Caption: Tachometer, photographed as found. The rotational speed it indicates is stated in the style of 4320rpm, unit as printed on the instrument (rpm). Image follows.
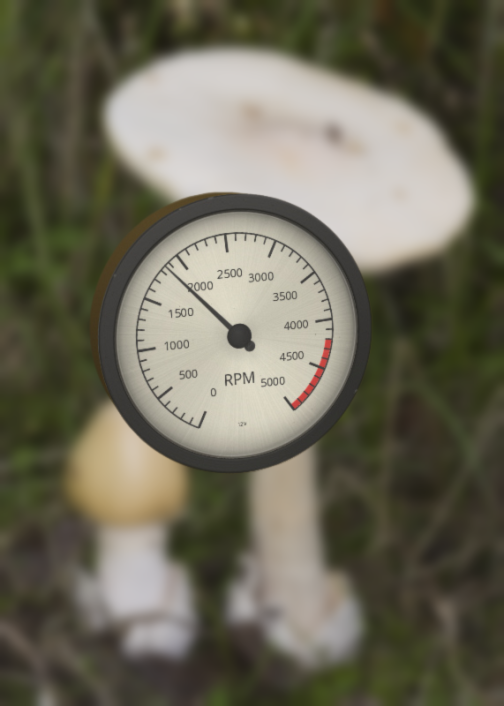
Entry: 1850rpm
